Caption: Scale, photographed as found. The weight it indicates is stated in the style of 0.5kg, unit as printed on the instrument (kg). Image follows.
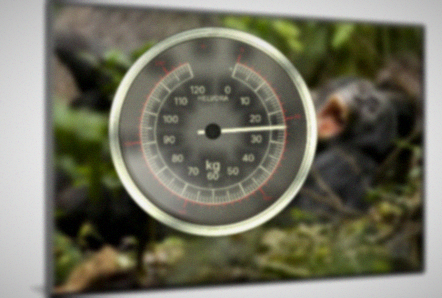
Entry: 25kg
